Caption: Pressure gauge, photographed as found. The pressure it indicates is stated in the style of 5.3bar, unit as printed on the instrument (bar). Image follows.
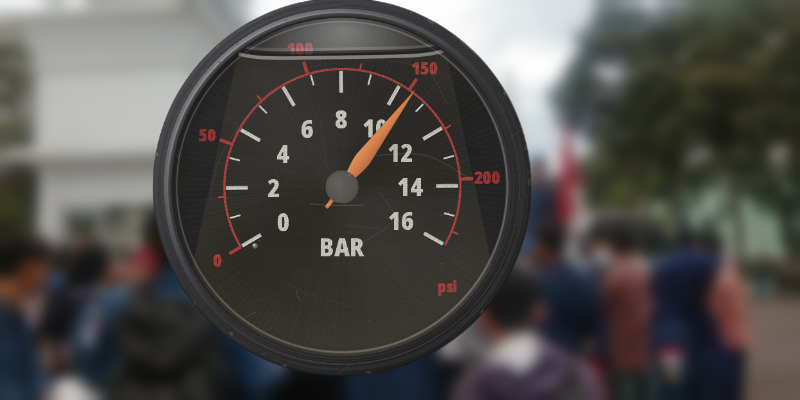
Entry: 10.5bar
